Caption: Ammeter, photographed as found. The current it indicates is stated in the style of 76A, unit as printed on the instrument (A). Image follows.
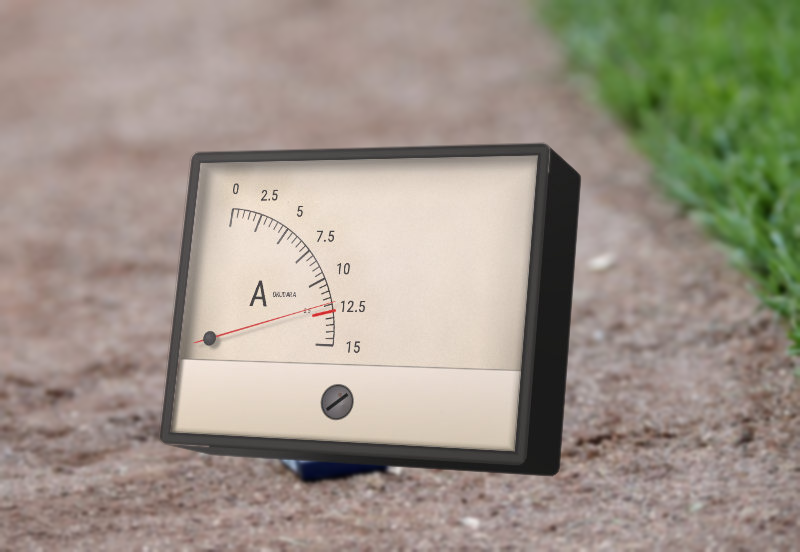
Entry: 12A
